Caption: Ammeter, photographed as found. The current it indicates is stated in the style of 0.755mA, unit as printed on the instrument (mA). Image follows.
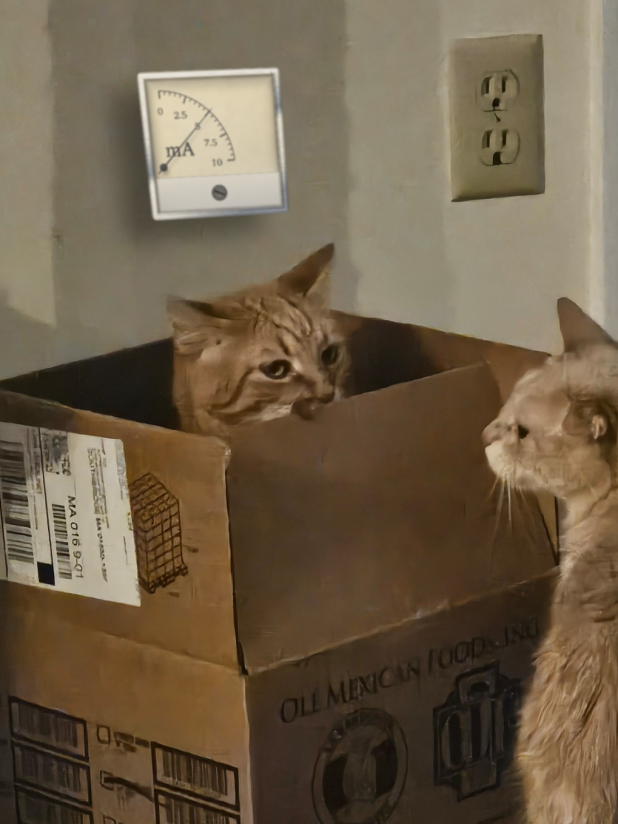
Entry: 5mA
